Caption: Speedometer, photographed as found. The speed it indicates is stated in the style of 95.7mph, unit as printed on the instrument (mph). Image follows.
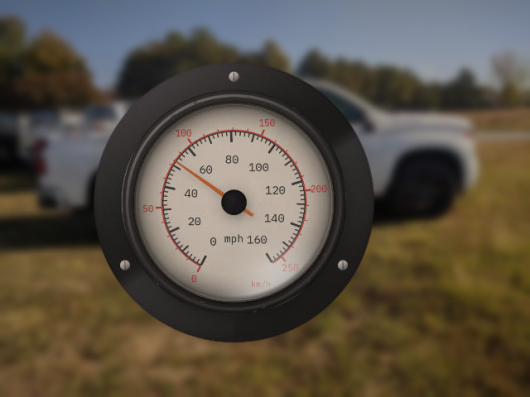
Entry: 52mph
